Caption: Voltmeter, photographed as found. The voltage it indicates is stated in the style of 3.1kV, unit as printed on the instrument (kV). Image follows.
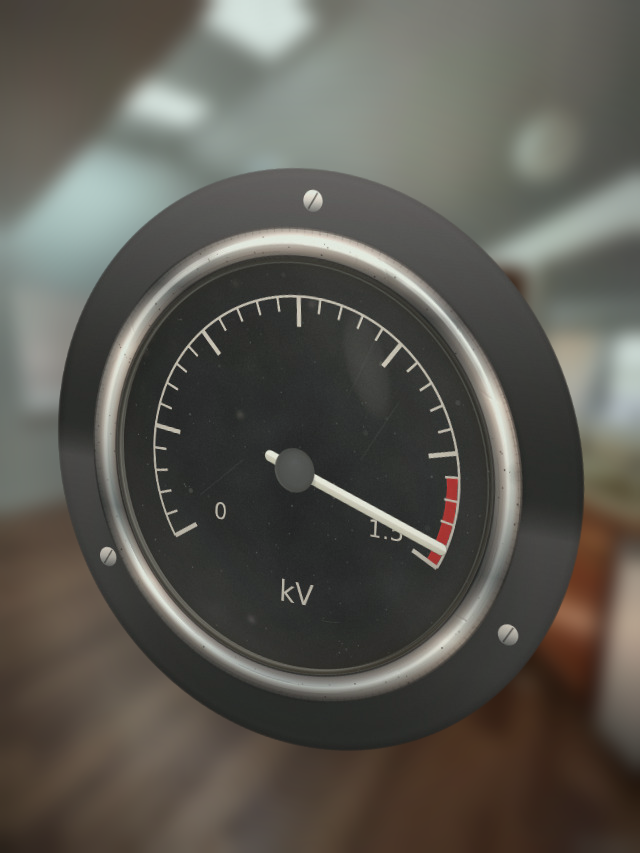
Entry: 1.45kV
